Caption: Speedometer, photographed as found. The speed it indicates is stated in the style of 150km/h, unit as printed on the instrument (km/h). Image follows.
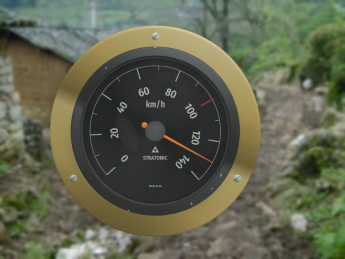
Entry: 130km/h
